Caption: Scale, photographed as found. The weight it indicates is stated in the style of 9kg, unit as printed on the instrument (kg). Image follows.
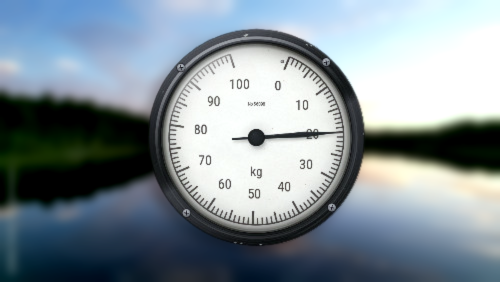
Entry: 20kg
